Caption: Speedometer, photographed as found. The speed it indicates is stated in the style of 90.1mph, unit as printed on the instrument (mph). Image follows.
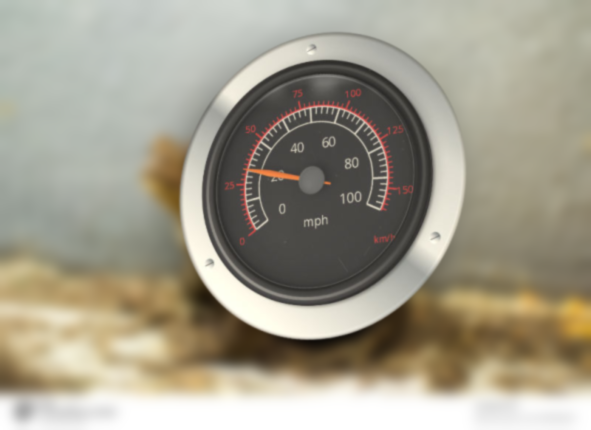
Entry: 20mph
